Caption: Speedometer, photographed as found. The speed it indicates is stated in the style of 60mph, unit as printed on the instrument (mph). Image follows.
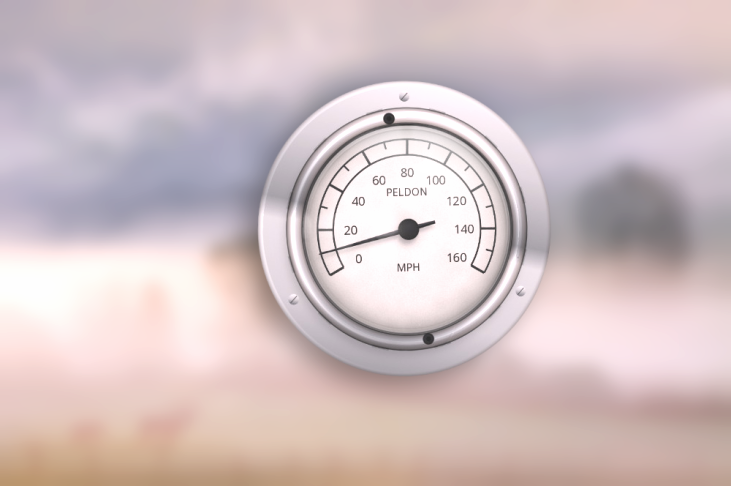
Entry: 10mph
